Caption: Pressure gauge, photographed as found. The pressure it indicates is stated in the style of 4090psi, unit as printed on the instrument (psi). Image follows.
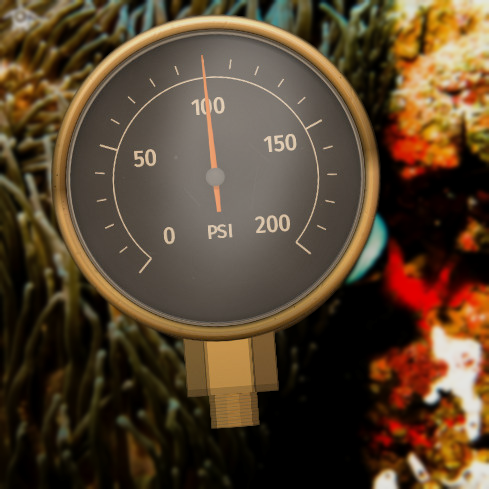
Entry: 100psi
